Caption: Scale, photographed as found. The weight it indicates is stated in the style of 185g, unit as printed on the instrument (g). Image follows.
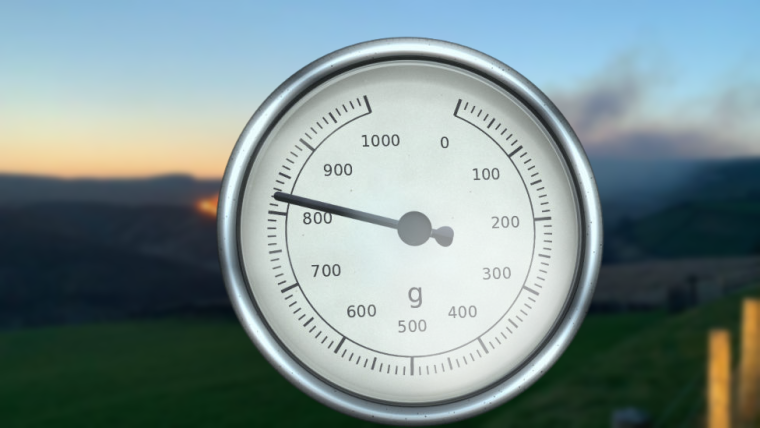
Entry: 820g
